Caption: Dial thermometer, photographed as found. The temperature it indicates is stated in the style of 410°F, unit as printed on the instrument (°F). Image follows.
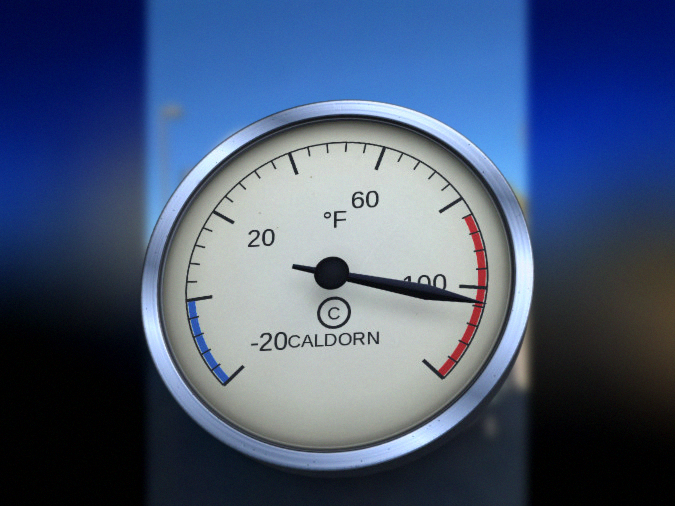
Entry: 104°F
